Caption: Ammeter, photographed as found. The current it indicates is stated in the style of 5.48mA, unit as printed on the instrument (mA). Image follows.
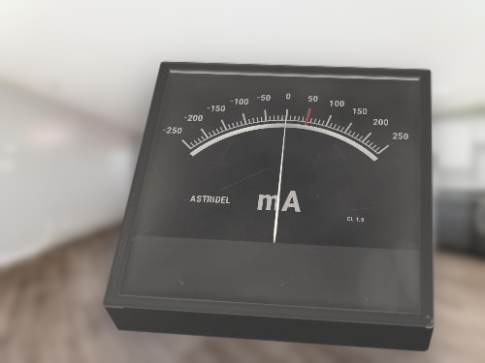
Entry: 0mA
